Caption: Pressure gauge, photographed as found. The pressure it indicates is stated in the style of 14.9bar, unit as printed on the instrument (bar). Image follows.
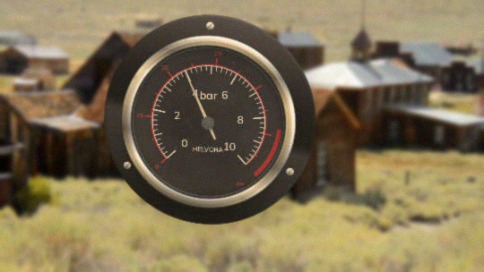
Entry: 4bar
